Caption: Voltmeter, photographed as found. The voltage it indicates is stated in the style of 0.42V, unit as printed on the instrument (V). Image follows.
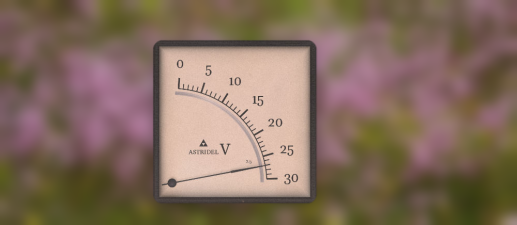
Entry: 27V
